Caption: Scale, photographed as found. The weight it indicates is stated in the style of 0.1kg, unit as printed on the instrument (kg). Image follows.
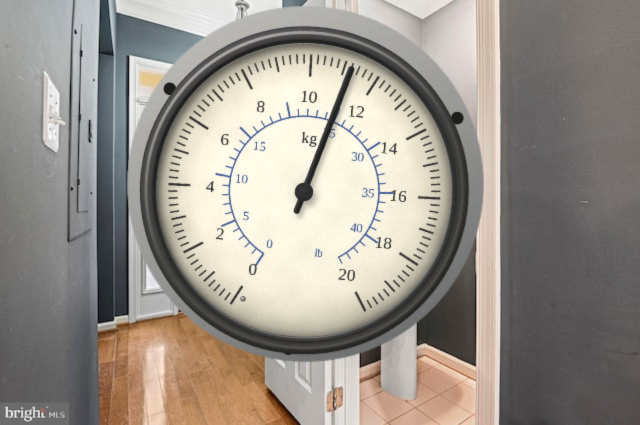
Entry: 11.2kg
